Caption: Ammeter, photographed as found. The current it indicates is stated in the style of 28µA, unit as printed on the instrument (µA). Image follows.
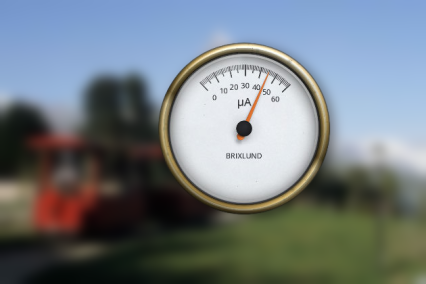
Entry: 45µA
